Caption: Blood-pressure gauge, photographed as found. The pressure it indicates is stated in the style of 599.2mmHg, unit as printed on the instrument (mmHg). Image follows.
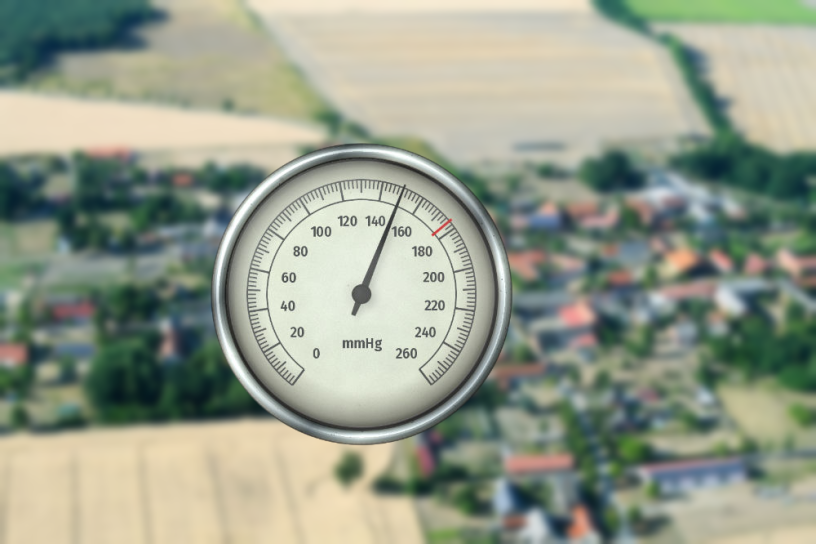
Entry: 150mmHg
